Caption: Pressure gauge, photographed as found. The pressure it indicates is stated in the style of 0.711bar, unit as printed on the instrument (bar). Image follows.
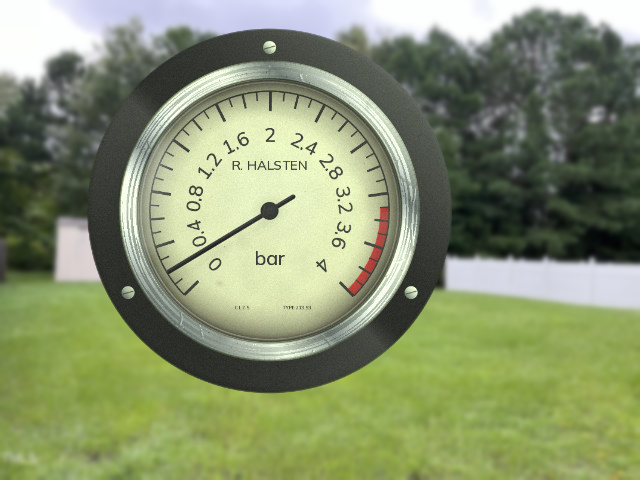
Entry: 0.2bar
